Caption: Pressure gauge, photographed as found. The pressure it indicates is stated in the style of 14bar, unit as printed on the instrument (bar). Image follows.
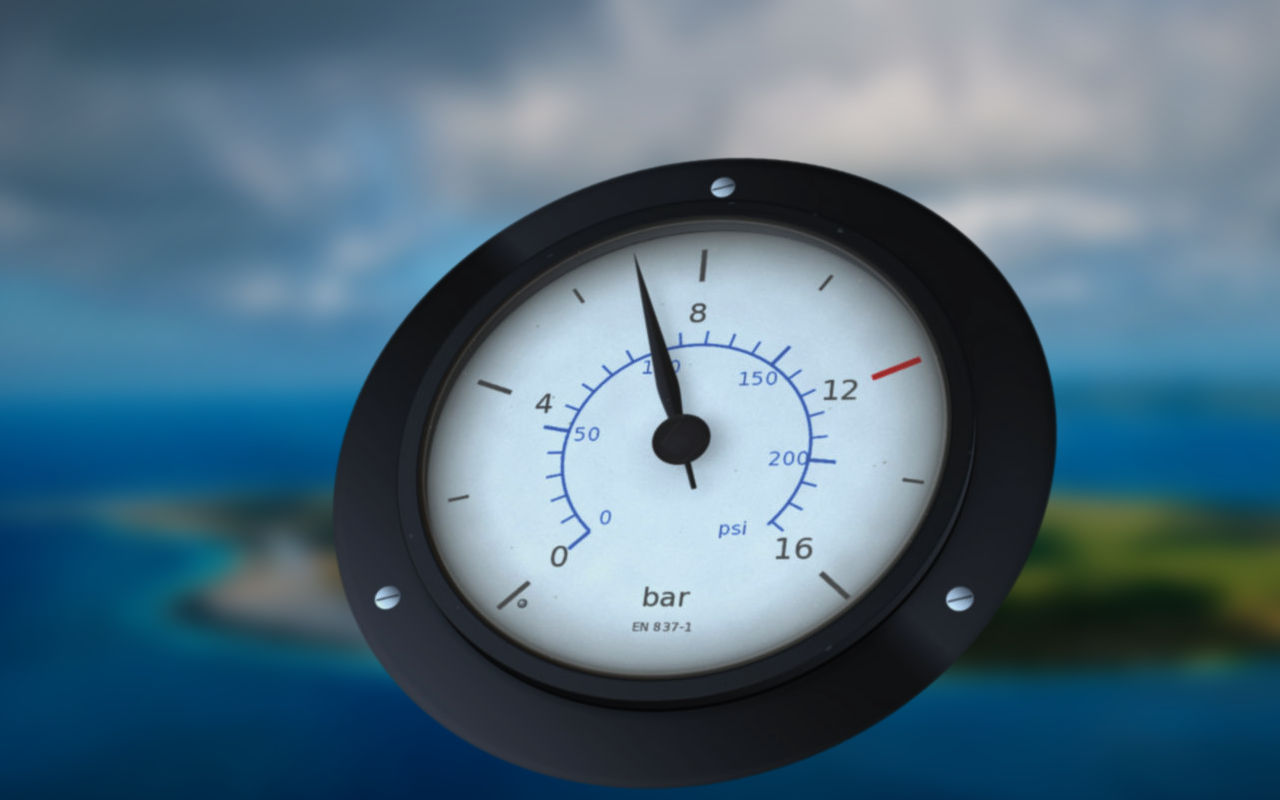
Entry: 7bar
